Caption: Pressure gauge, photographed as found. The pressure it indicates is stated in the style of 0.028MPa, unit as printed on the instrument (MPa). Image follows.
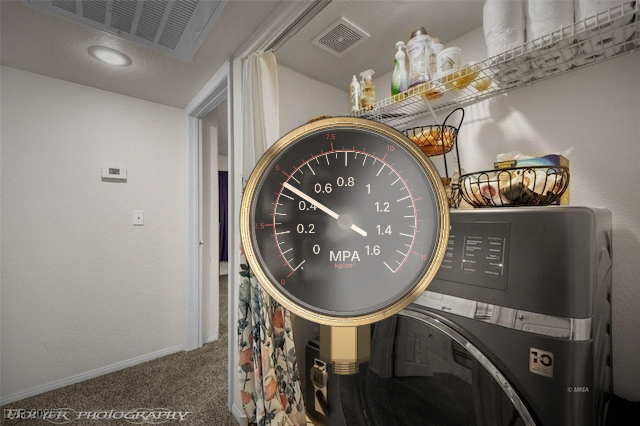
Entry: 0.45MPa
